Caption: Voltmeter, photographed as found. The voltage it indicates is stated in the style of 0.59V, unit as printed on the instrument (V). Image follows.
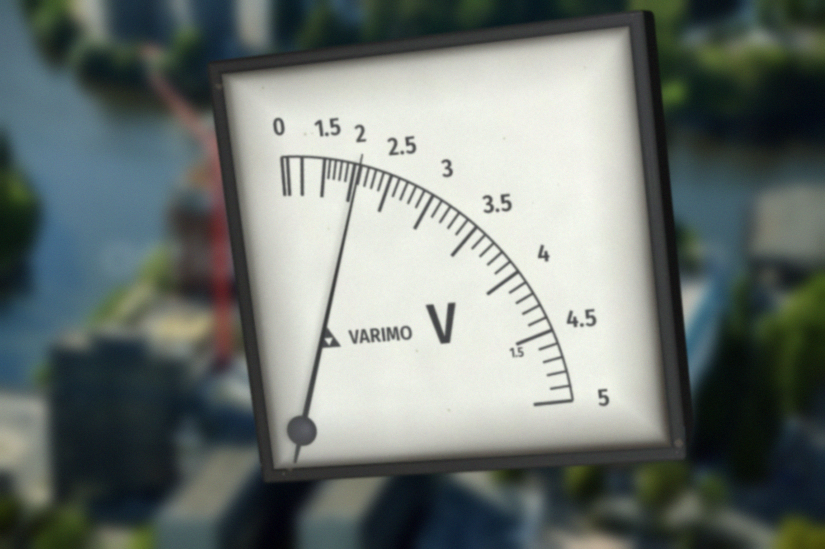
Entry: 2.1V
